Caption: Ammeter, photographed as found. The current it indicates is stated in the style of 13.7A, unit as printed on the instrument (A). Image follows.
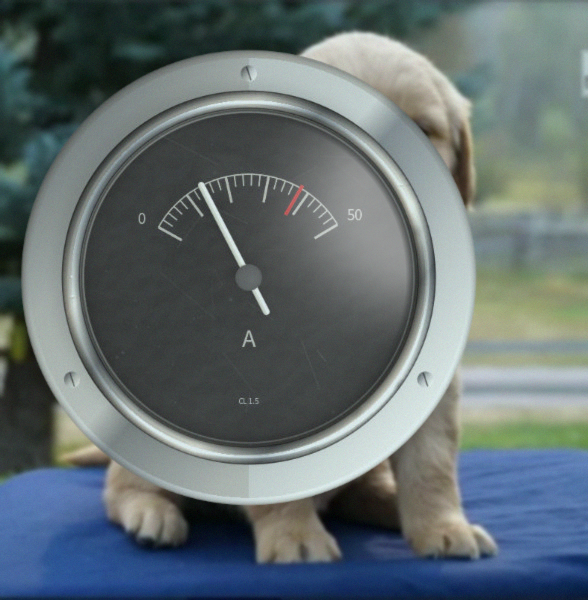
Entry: 14A
